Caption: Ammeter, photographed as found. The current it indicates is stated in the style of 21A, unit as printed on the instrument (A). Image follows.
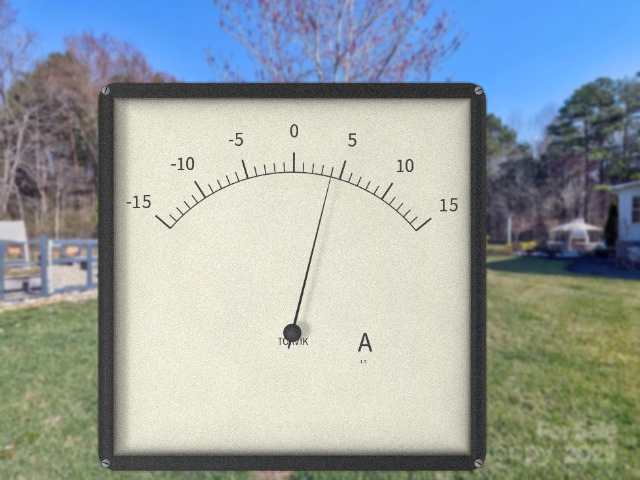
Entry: 4A
